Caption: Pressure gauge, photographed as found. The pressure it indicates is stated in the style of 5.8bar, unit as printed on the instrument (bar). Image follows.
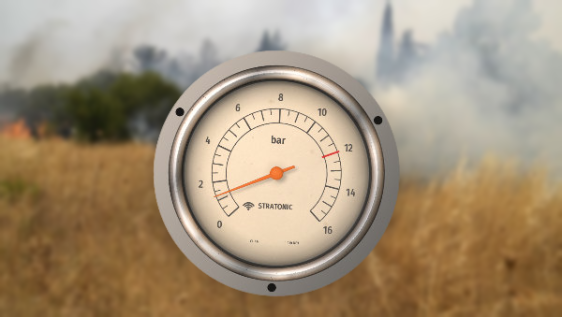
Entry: 1.25bar
